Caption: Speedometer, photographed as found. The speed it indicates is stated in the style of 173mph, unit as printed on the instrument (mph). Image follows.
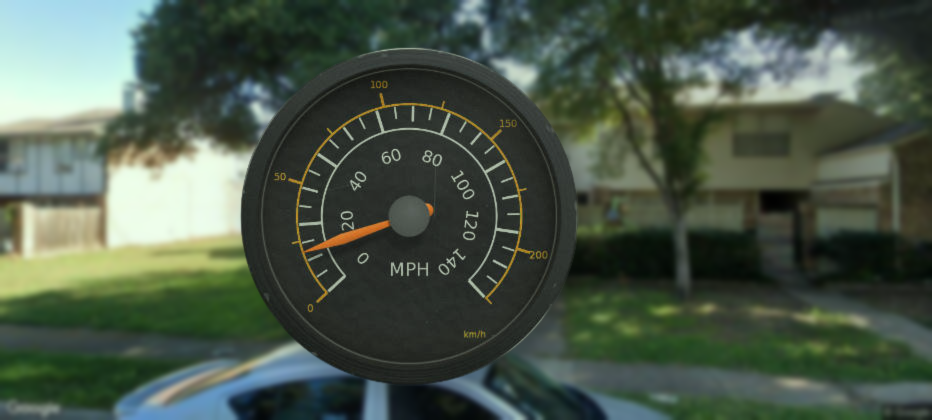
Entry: 12.5mph
